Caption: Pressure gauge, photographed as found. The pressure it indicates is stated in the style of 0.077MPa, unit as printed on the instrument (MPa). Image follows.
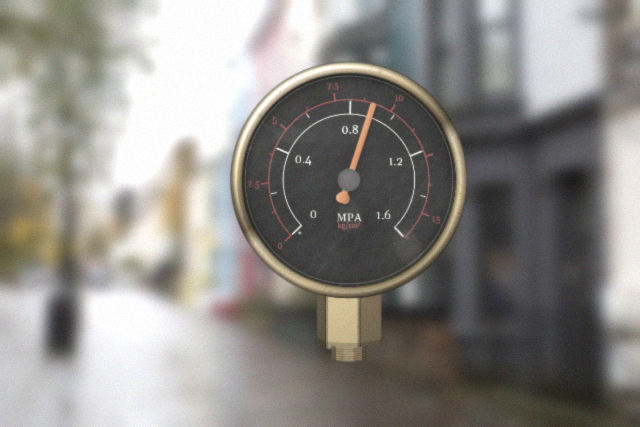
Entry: 0.9MPa
